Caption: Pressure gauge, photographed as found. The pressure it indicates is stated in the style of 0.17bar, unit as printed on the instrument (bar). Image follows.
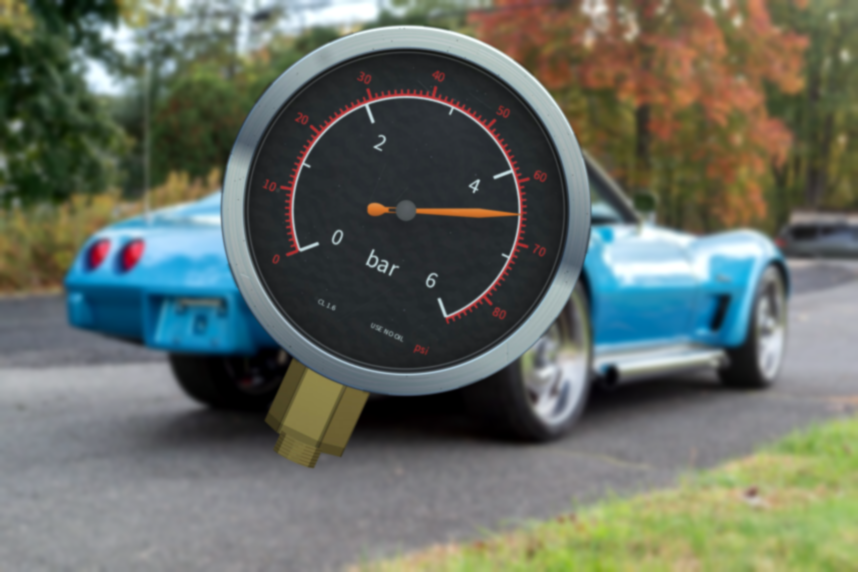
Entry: 4.5bar
